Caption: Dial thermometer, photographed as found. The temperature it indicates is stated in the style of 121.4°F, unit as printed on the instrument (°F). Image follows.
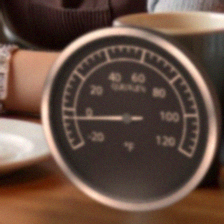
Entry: -4°F
